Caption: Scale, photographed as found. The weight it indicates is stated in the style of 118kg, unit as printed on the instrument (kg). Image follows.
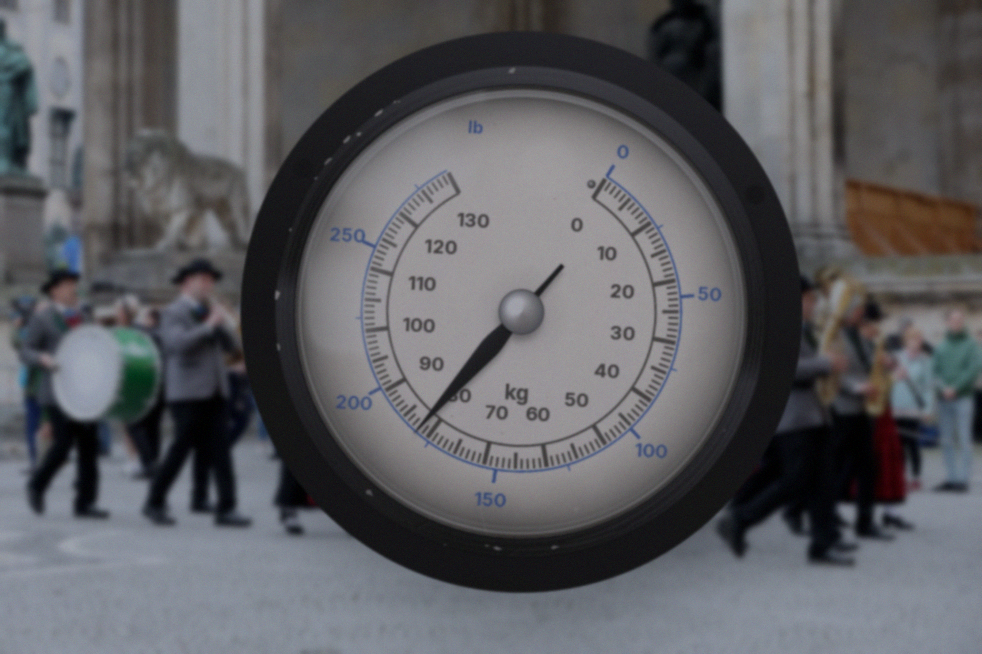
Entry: 82kg
